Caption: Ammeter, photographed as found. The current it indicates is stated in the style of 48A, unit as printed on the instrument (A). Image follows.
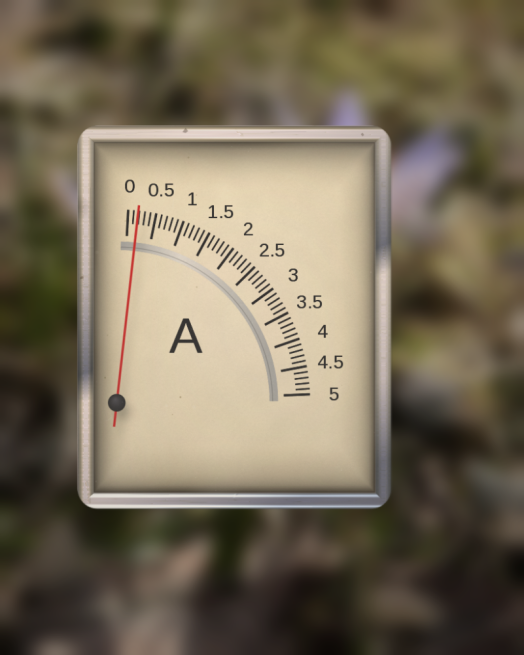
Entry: 0.2A
